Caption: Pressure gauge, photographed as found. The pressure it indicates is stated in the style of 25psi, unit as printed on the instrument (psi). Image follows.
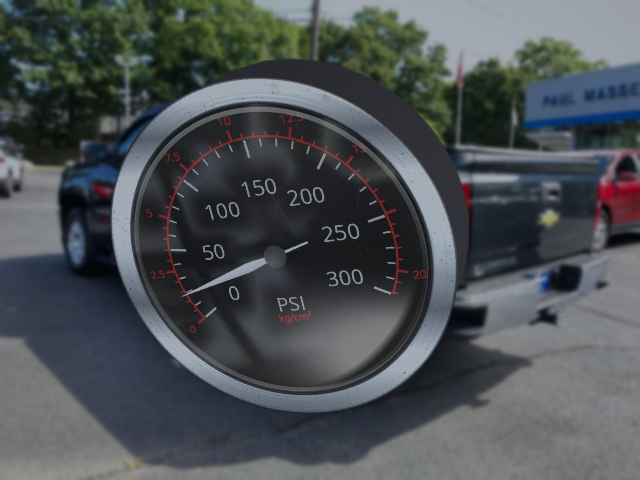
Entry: 20psi
